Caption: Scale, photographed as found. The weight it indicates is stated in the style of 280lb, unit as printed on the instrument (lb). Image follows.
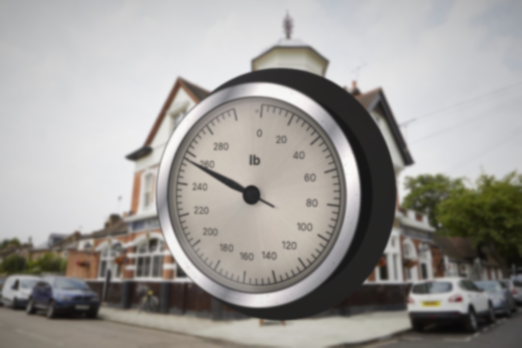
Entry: 256lb
